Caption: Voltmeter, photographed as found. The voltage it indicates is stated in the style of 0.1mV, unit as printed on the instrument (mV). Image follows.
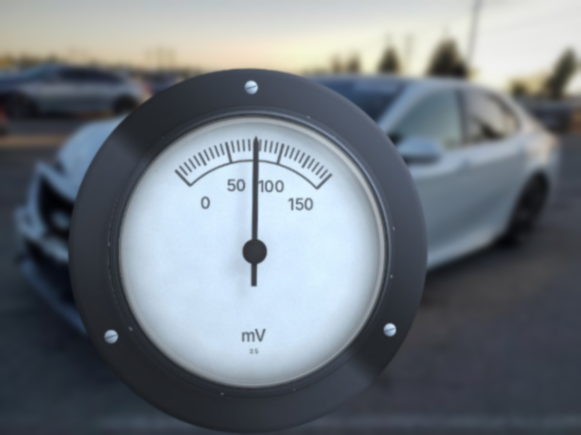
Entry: 75mV
